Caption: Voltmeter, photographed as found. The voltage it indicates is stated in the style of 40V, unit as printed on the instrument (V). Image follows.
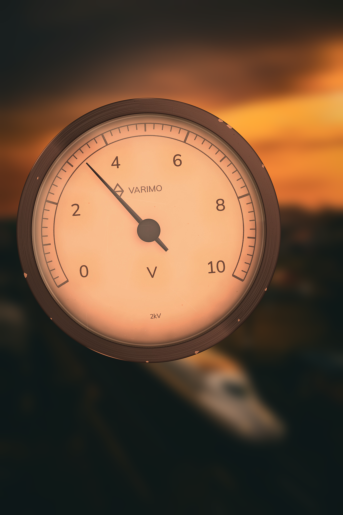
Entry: 3.3V
